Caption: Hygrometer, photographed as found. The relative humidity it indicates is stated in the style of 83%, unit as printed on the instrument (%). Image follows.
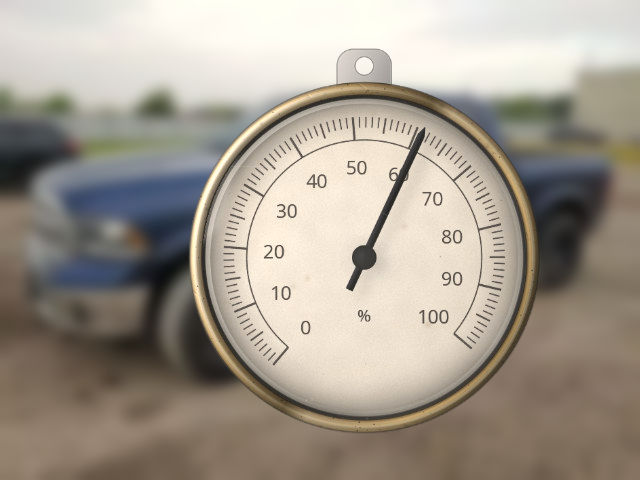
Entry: 61%
